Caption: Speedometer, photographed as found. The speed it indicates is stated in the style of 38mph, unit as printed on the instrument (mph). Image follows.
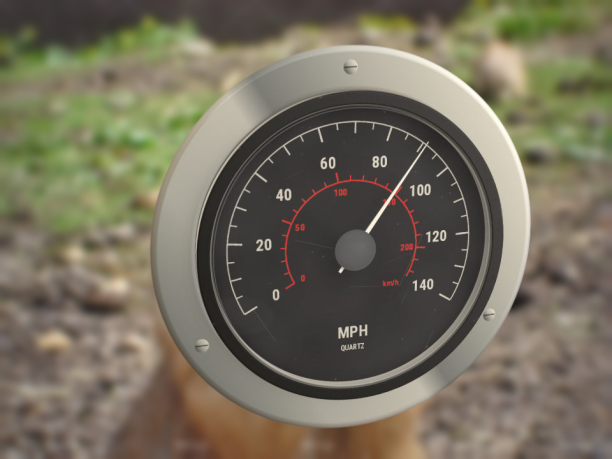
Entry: 90mph
